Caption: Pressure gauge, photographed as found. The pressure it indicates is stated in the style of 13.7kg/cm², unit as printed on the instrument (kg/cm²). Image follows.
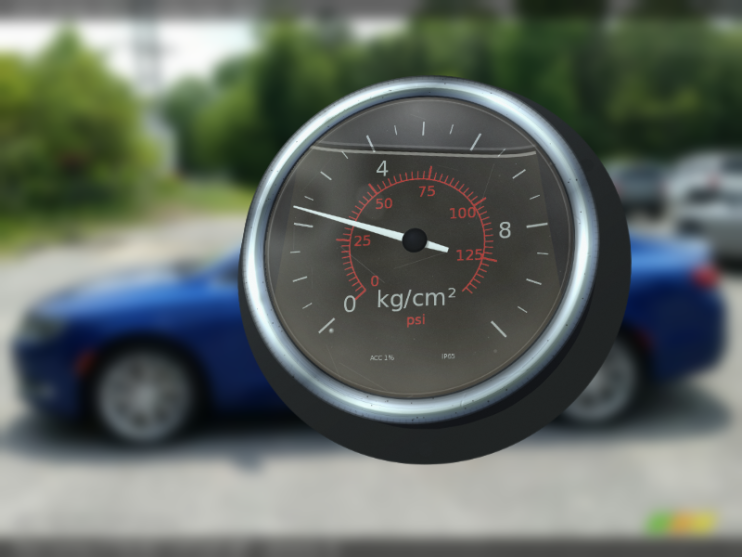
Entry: 2.25kg/cm²
